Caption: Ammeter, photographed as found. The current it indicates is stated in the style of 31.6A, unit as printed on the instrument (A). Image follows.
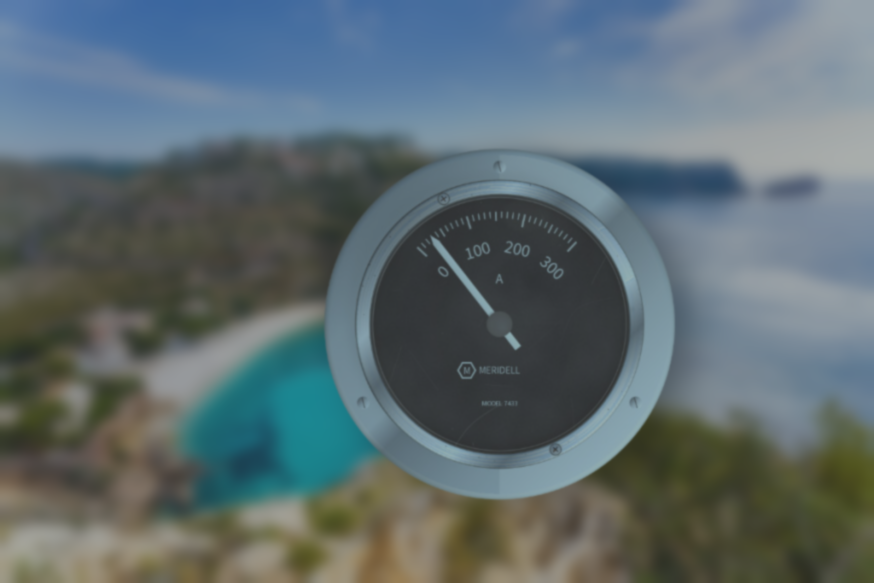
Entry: 30A
